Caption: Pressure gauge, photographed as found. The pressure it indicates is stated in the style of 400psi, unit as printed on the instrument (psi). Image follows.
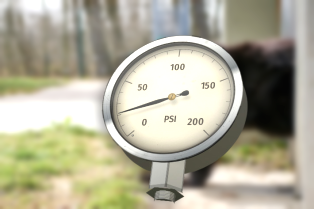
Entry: 20psi
